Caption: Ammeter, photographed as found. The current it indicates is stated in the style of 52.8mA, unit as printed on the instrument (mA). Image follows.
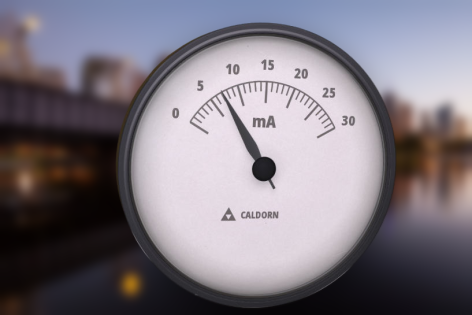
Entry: 7mA
